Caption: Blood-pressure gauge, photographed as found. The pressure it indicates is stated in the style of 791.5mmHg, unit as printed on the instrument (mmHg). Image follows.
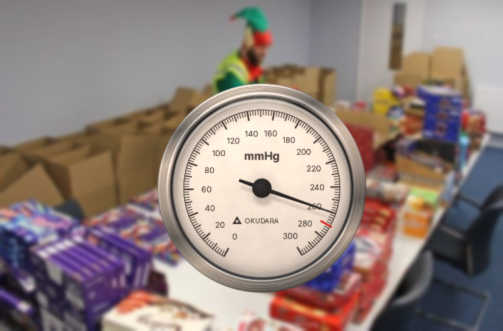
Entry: 260mmHg
